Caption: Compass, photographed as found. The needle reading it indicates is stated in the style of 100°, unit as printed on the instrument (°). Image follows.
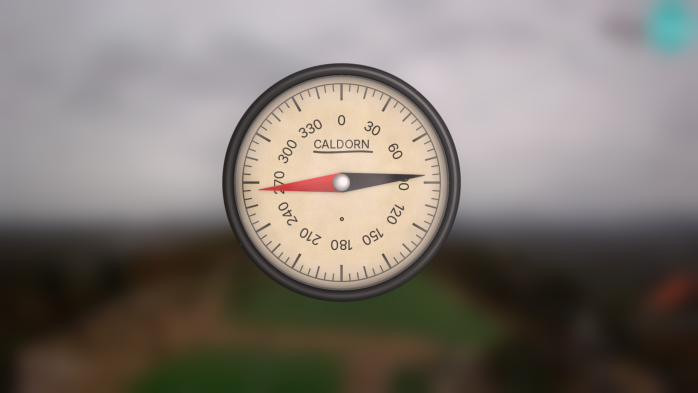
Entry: 265°
